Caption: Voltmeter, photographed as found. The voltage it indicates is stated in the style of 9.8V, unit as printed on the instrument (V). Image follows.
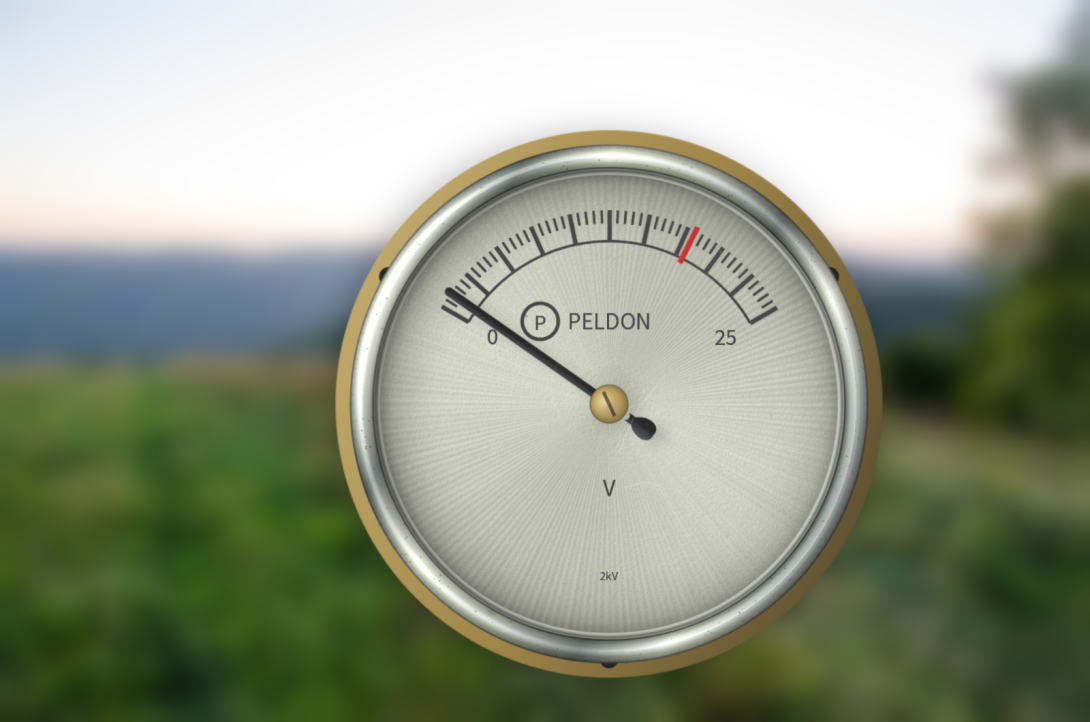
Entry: 1V
